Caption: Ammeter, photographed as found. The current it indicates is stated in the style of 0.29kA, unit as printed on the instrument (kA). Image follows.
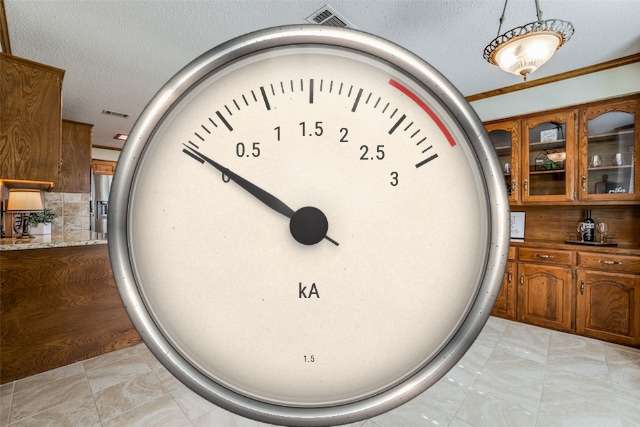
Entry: 0.05kA
